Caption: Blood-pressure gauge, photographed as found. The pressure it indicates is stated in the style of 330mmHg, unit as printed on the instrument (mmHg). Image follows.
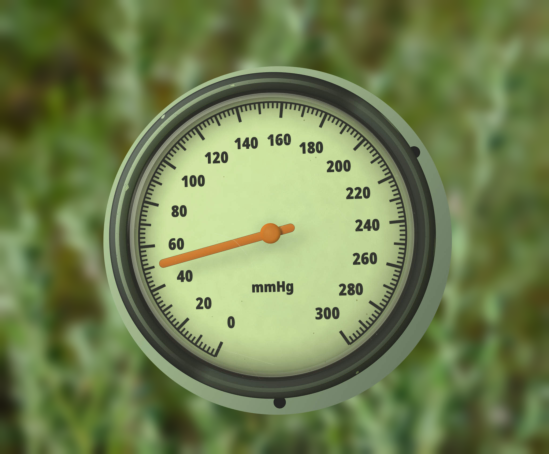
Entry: 50mmHg
